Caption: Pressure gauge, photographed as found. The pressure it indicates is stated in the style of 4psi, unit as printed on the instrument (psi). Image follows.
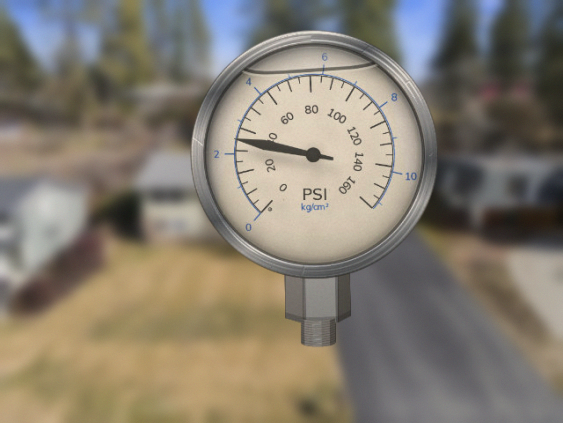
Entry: 35psi
